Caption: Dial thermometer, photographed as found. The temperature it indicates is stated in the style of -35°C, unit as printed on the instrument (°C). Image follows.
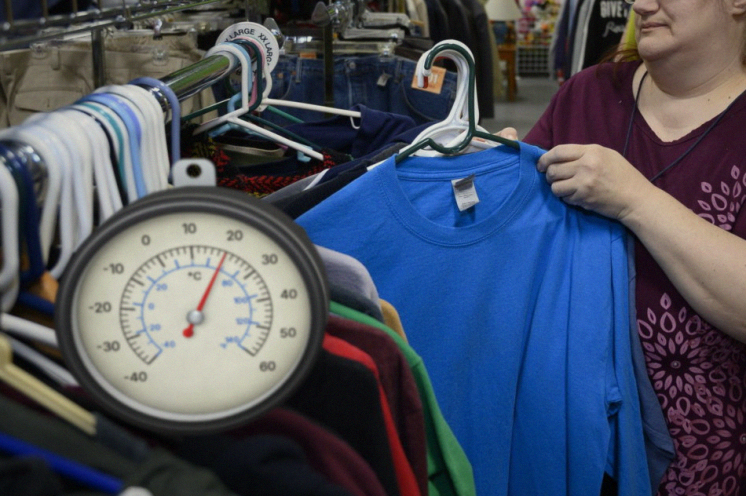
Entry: 20°C
